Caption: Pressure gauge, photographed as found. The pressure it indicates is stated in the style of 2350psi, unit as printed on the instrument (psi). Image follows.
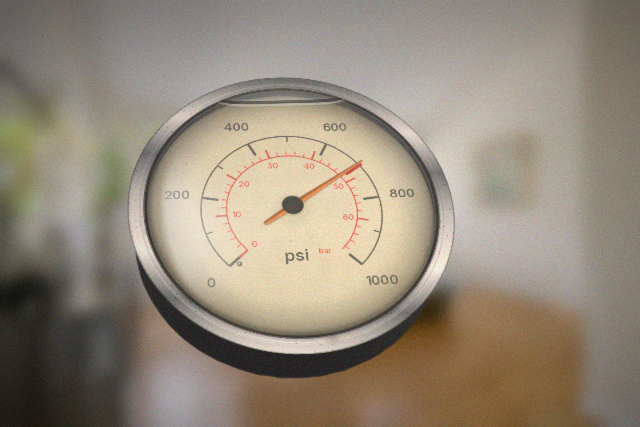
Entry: 700psi
